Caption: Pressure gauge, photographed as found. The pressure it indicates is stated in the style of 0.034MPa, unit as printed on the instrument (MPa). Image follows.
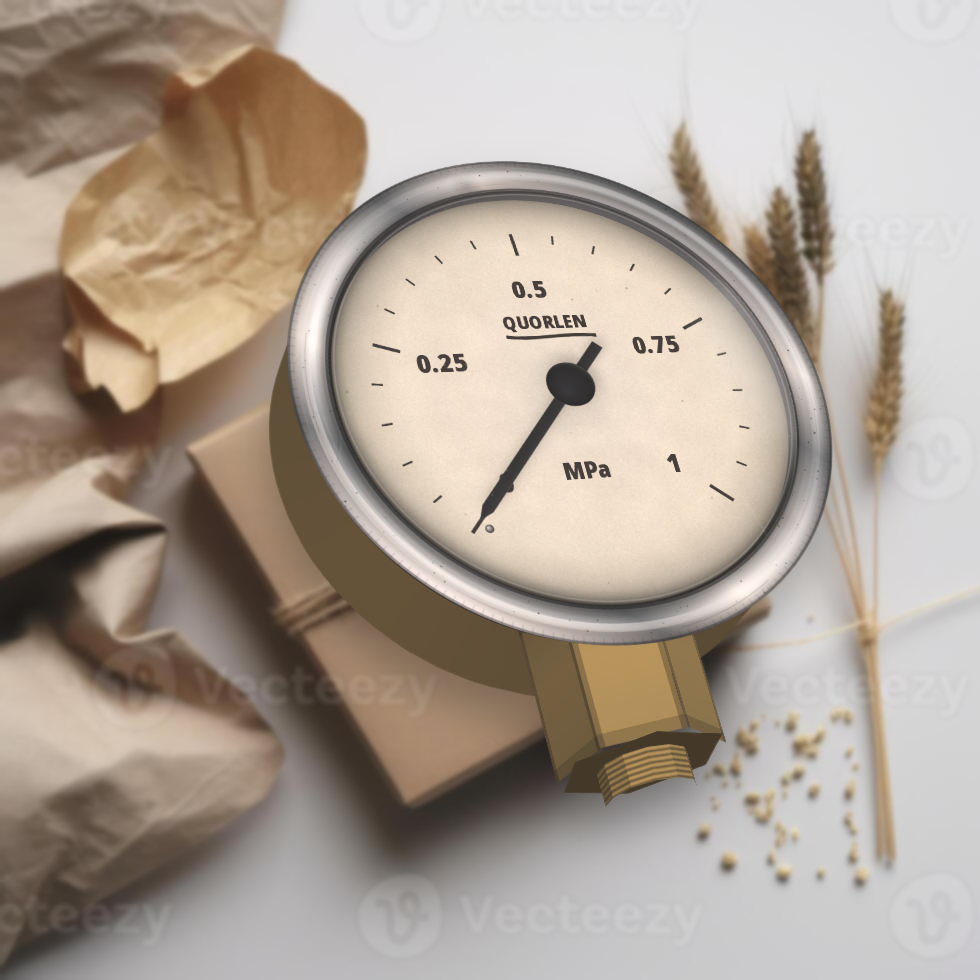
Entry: 0MPa
